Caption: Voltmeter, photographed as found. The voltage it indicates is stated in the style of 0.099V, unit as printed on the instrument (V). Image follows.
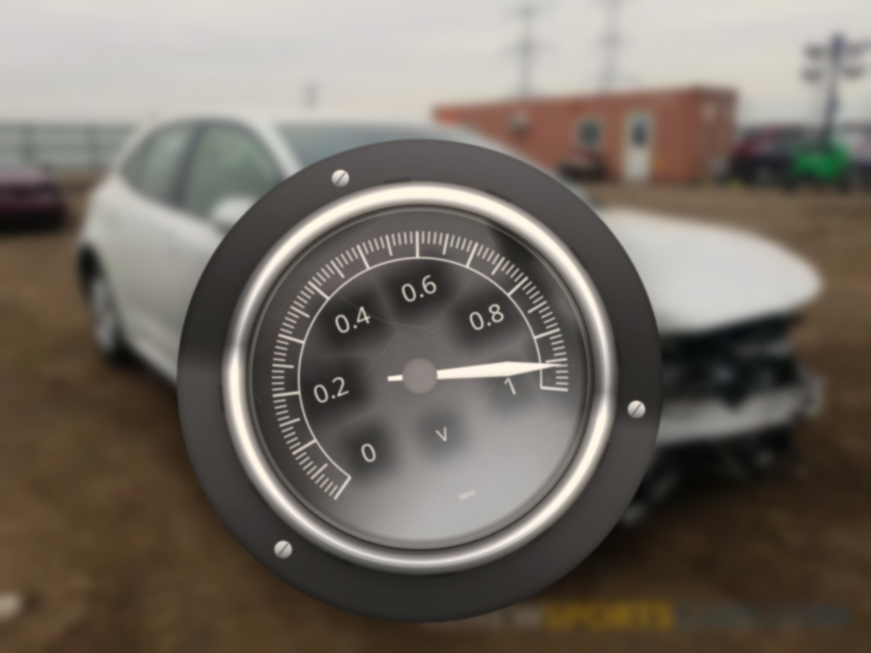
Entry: 0.96V
